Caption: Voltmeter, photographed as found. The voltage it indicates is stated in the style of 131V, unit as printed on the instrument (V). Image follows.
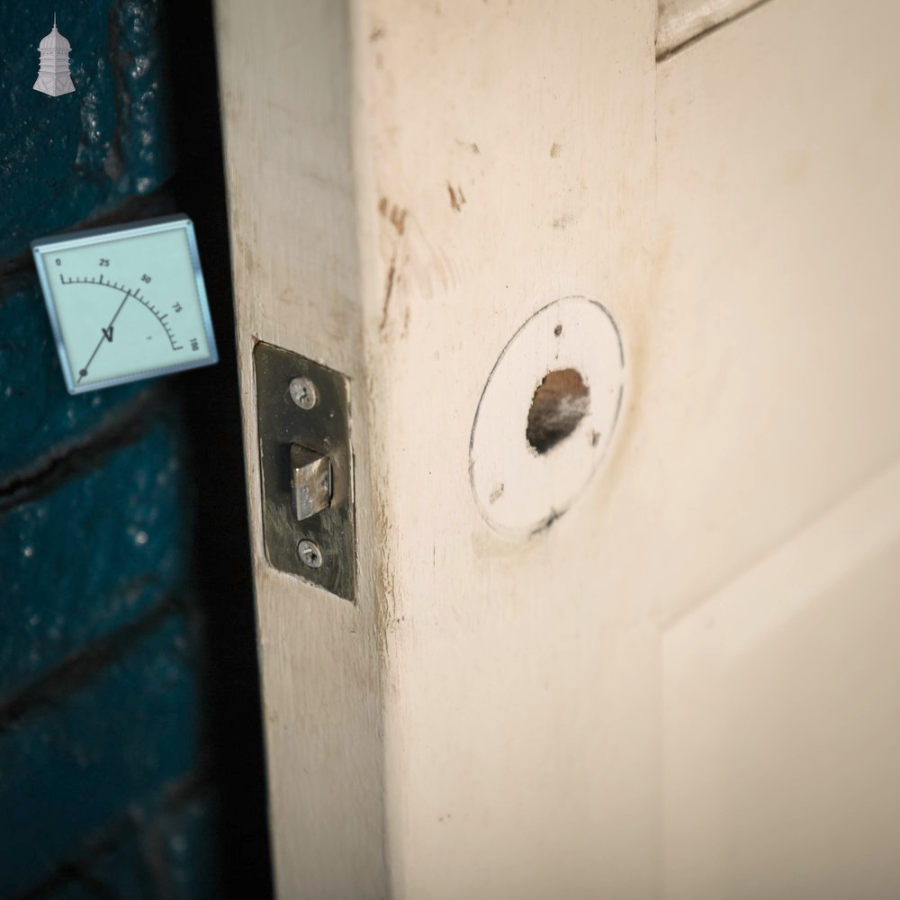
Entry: 45V
